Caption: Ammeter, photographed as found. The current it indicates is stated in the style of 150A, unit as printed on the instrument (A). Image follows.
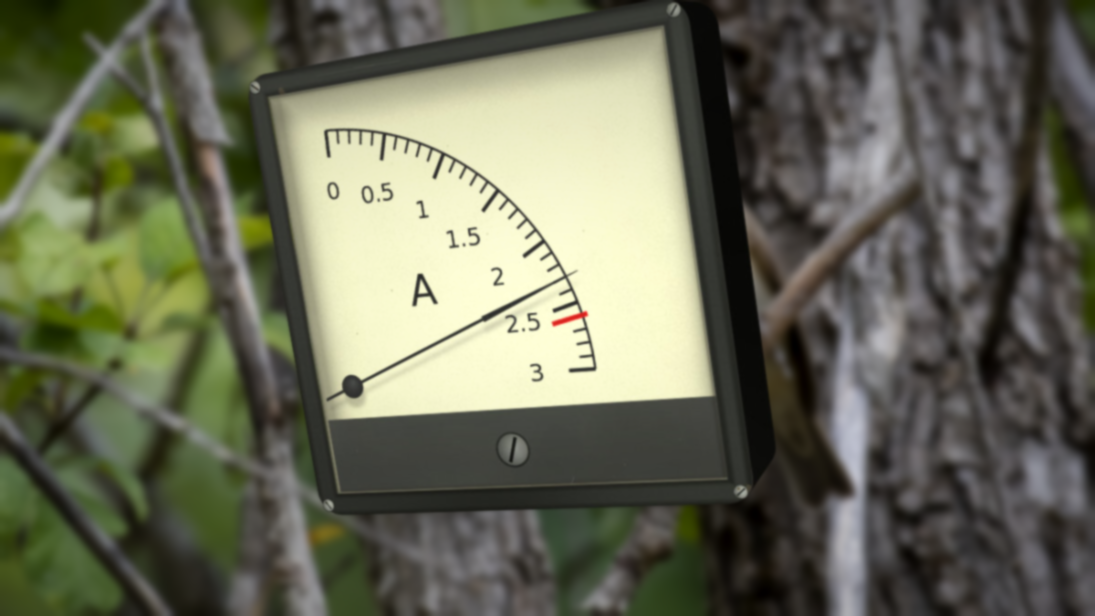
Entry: 2.3A
